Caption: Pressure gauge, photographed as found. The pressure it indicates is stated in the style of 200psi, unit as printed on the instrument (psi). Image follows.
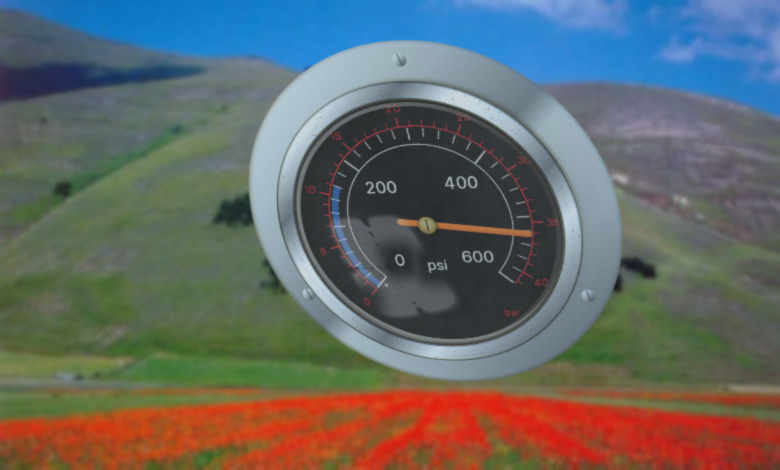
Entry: 520psi
